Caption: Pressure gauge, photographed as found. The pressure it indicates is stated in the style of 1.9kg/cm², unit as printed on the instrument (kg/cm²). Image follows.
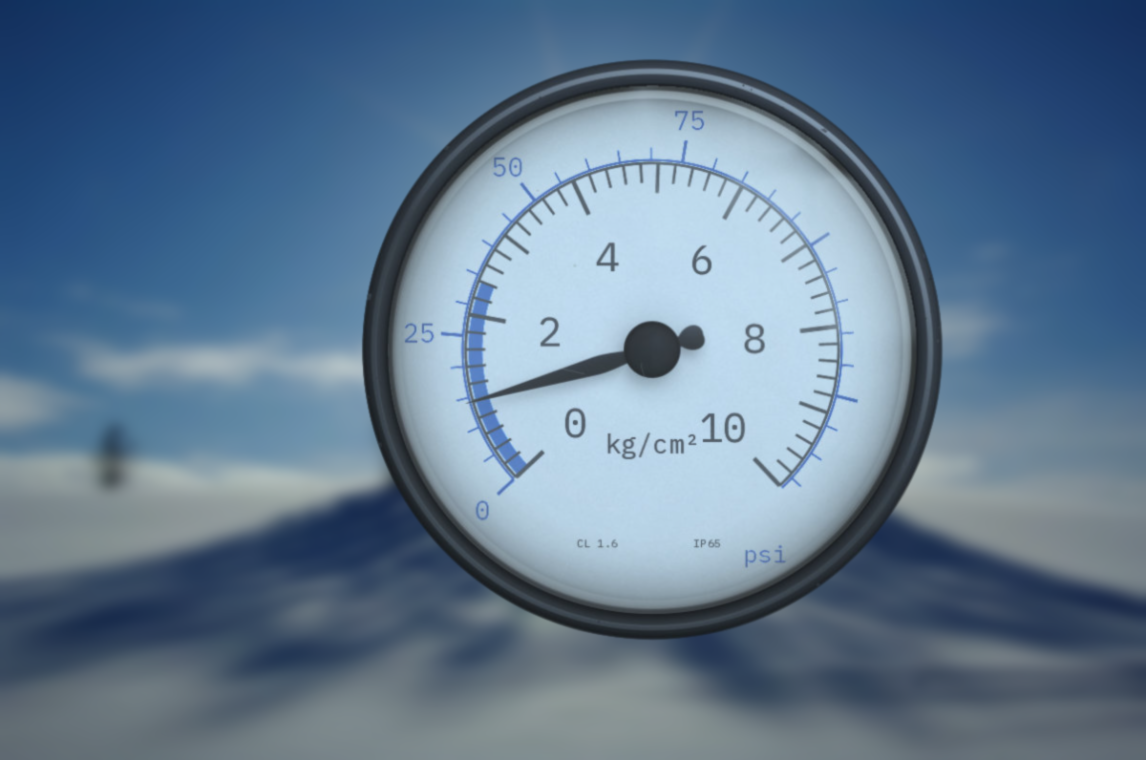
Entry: 1kg/cm²
